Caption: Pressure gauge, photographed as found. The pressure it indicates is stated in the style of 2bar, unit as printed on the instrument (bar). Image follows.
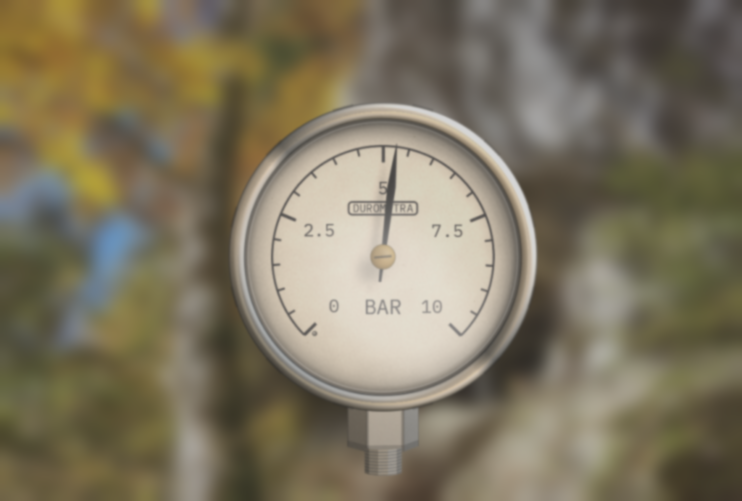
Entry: 5.25bar
